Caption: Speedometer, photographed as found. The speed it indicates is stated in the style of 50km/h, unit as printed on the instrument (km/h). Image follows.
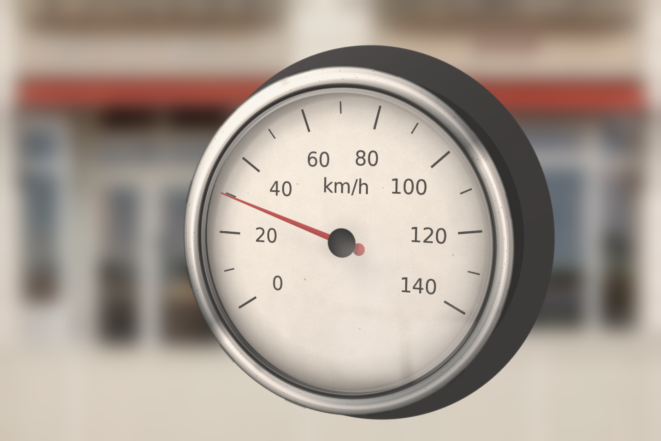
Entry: 30km/h
